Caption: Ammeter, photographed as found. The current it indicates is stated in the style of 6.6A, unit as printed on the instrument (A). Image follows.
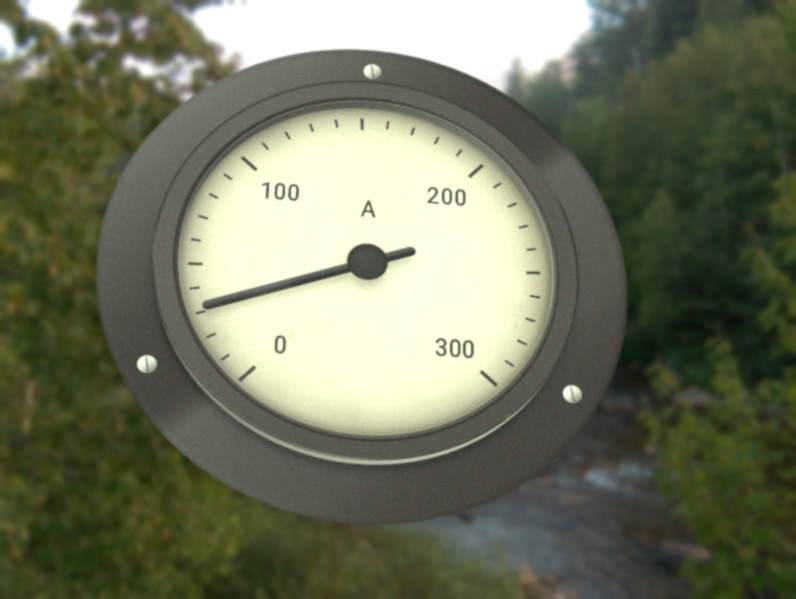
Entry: 30A
